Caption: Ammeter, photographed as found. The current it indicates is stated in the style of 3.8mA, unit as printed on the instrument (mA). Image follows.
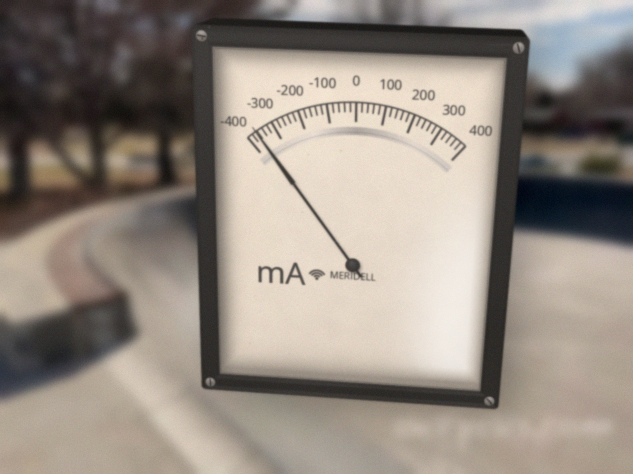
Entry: -360mA
